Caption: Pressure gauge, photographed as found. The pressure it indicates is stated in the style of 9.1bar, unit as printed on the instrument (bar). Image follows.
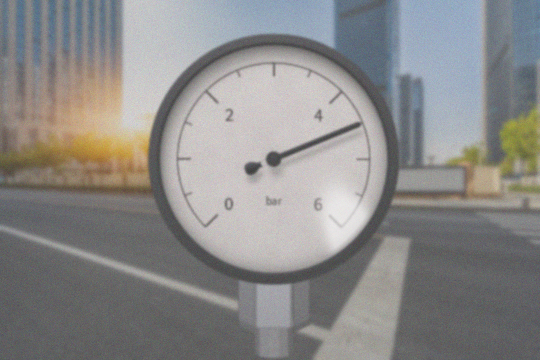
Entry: 4.5bar
